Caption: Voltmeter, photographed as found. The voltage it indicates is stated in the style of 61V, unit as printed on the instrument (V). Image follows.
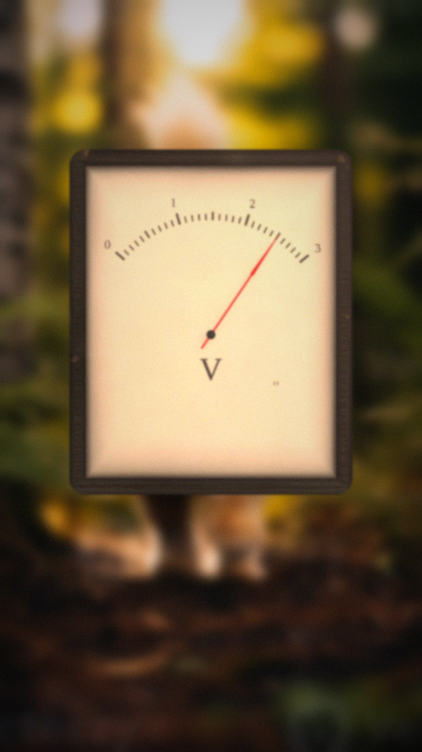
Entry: 2.5V
